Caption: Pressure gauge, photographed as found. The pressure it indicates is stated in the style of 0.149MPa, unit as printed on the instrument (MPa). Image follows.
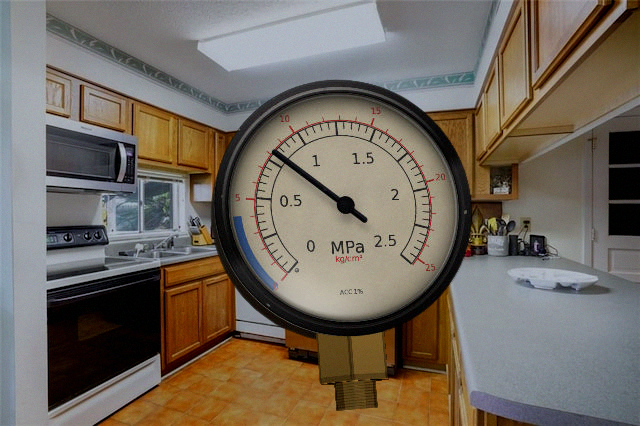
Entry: 0.8MPa
